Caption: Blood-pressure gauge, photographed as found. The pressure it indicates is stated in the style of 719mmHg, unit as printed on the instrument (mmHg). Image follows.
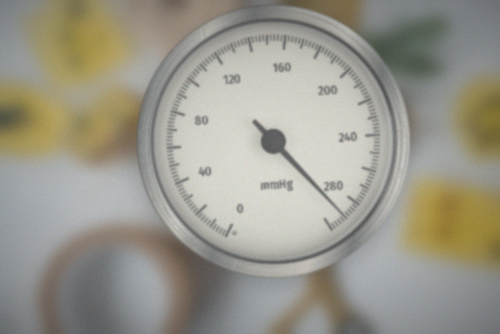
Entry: 290mmHg
